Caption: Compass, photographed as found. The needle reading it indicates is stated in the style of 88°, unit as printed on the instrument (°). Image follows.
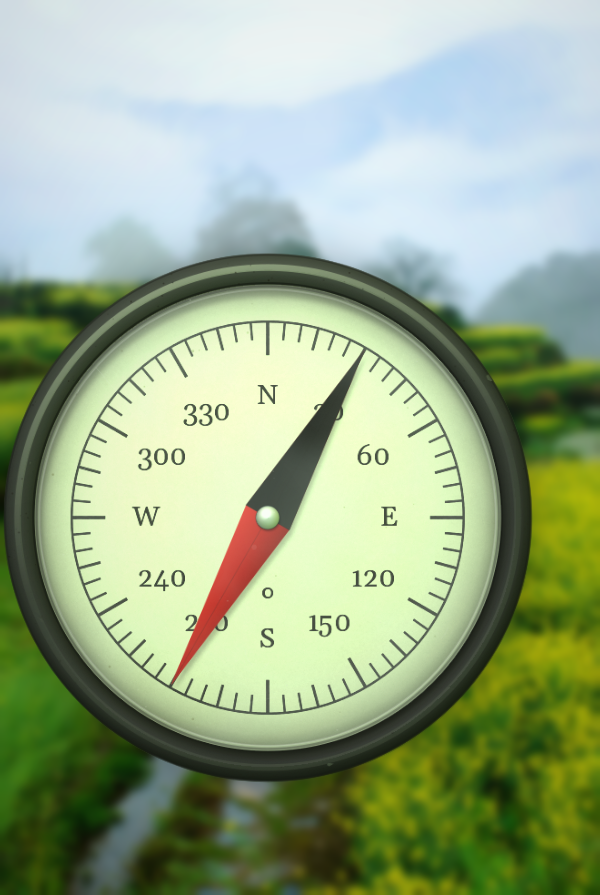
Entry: 210°
